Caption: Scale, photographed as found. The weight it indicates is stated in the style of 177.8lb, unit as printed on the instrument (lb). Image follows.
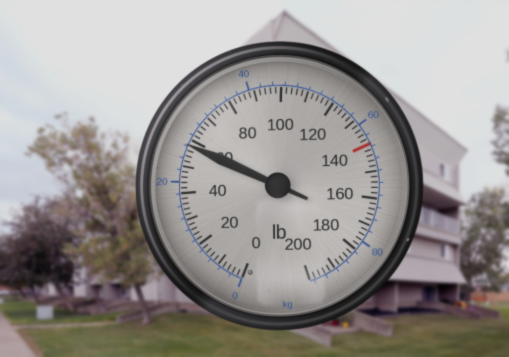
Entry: 58lb
